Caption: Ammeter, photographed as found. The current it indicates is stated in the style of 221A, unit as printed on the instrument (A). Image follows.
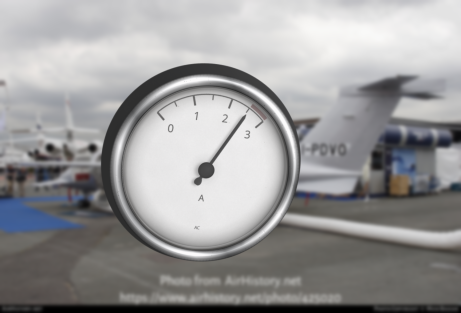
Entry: 2.5A
